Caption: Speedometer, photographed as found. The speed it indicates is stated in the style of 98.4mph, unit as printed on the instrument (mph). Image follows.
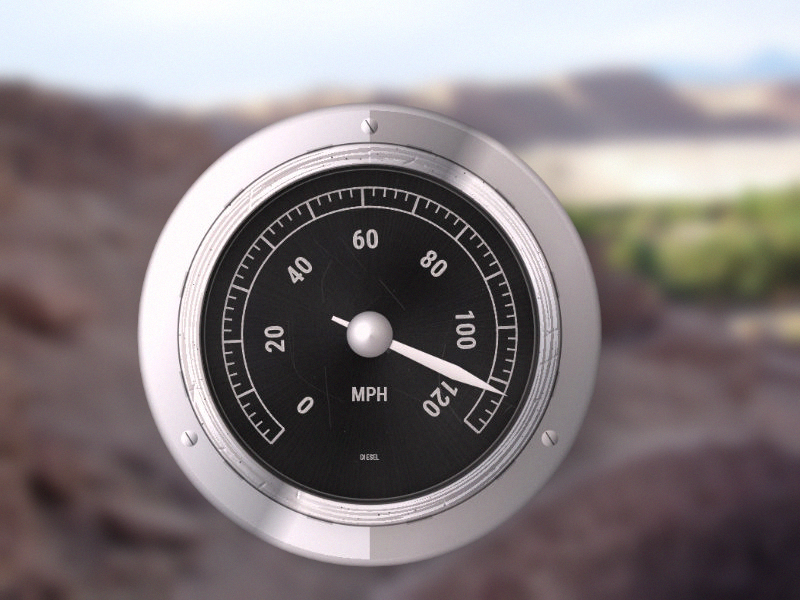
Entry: 112mph
